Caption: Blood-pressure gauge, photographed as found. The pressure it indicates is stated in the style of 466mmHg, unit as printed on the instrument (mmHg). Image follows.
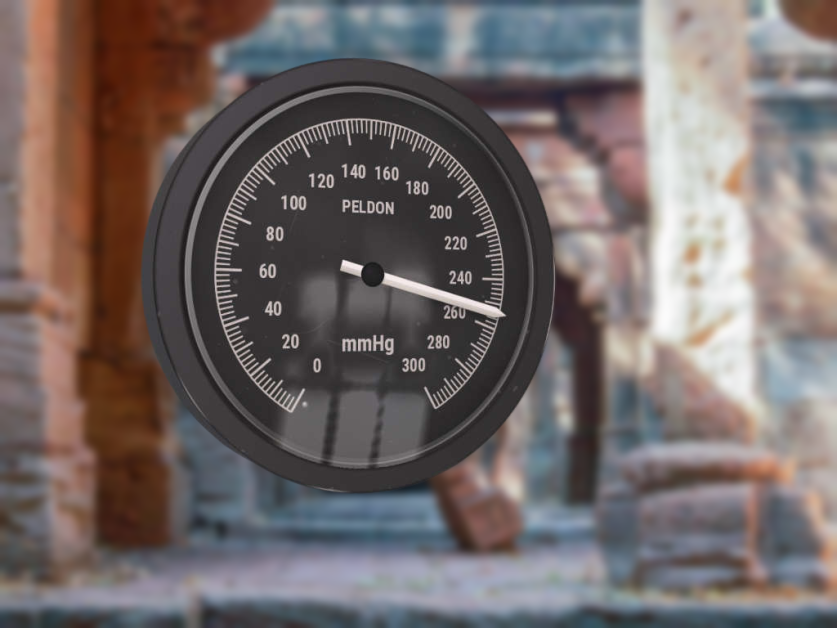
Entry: 254mmHg
